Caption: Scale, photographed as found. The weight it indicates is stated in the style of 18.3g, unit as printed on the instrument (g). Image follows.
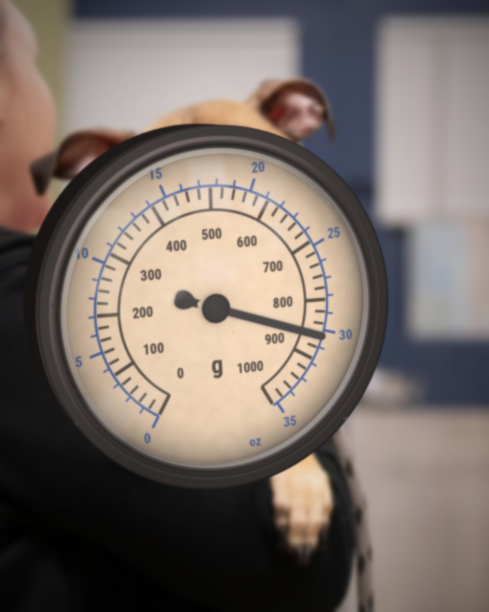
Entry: 860g
